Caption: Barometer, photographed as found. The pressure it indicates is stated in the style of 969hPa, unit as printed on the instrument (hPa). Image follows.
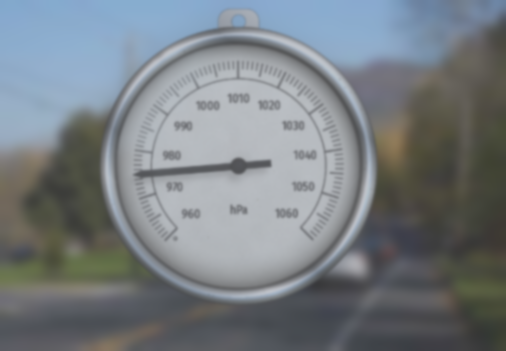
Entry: 975hPa
